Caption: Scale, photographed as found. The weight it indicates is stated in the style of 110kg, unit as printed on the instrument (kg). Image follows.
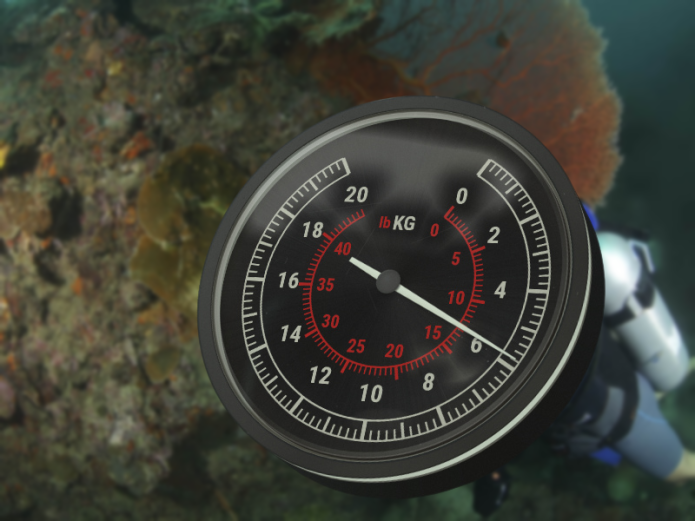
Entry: 5.8kg
